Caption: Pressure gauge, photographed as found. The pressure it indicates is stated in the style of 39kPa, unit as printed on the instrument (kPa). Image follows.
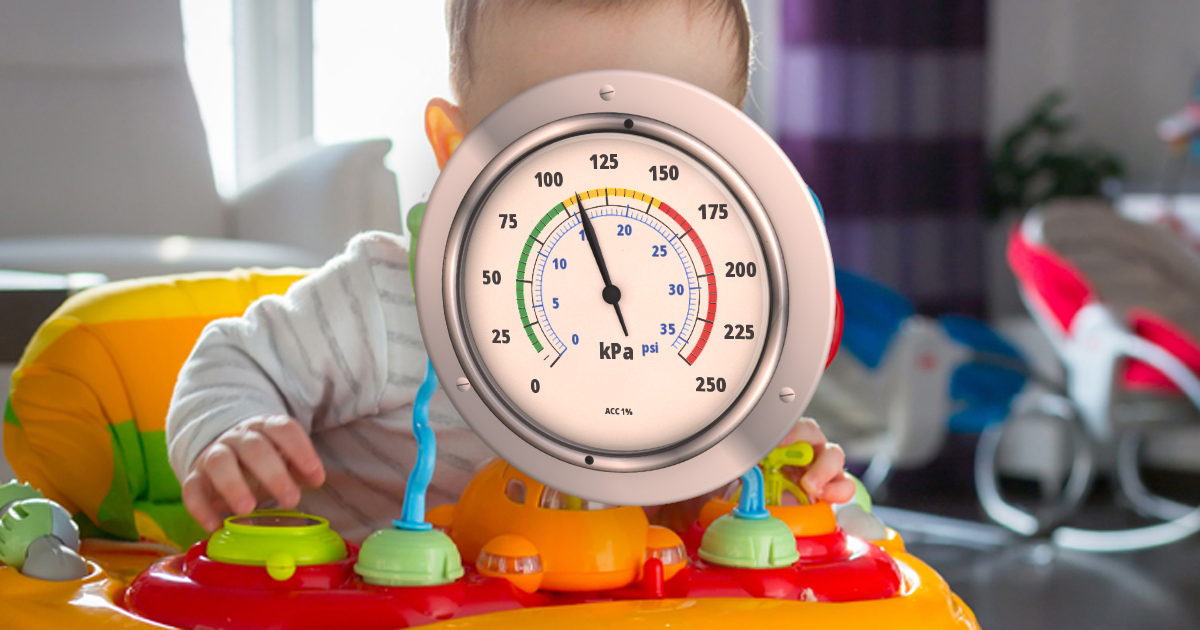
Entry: 110kPa
